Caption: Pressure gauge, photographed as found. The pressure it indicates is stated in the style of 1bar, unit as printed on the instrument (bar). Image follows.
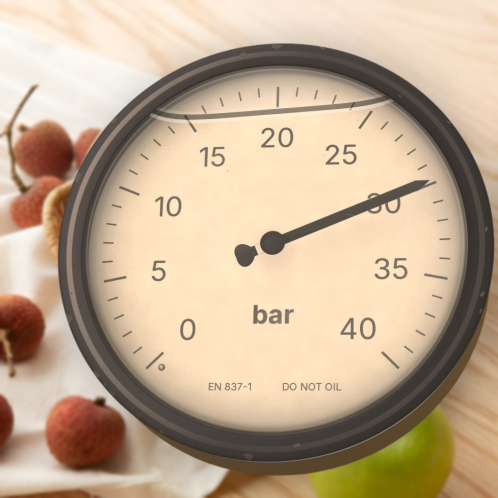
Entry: 30bar
